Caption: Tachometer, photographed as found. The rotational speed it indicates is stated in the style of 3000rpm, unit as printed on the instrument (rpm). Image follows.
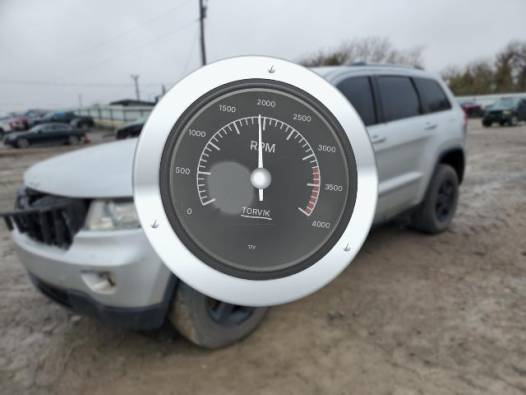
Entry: 1900rpm
